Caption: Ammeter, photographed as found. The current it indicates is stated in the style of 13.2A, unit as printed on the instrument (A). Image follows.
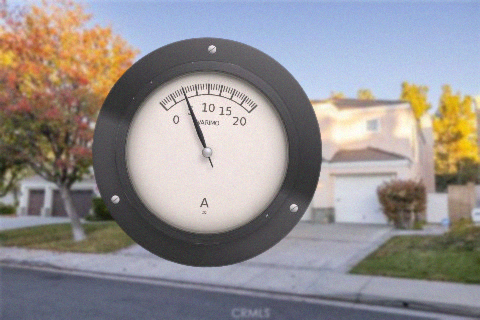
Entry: 5A
